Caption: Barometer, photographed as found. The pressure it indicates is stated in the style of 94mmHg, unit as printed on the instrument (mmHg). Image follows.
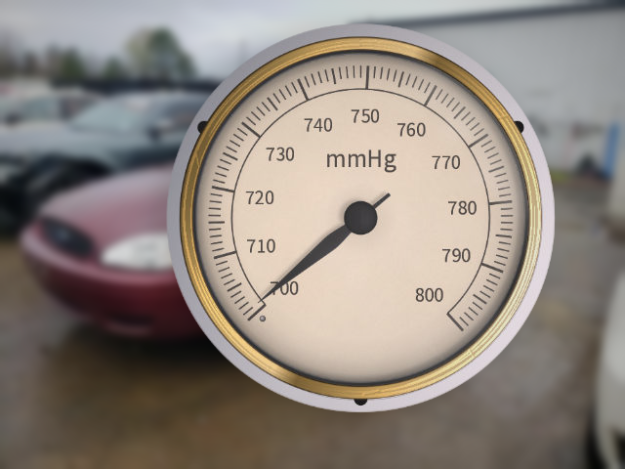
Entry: 701mmHg
